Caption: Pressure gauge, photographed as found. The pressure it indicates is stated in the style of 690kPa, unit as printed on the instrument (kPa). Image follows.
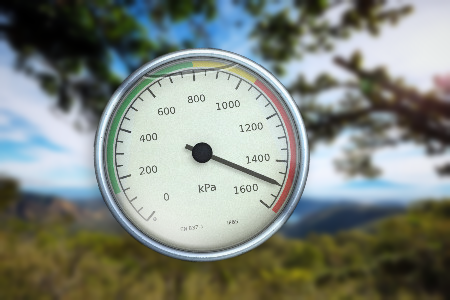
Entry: 1500kPa
